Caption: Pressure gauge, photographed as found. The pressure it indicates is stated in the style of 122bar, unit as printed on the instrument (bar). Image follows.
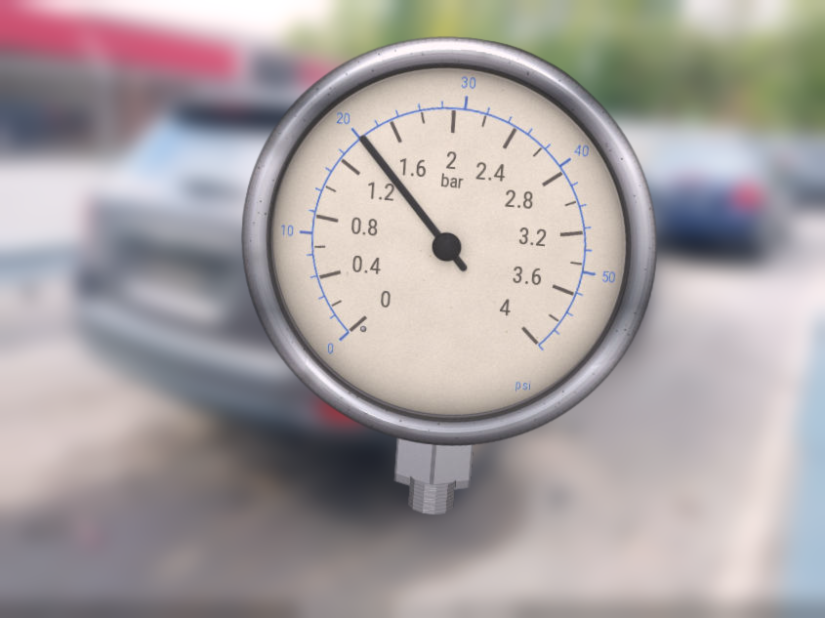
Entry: 1.4bar
